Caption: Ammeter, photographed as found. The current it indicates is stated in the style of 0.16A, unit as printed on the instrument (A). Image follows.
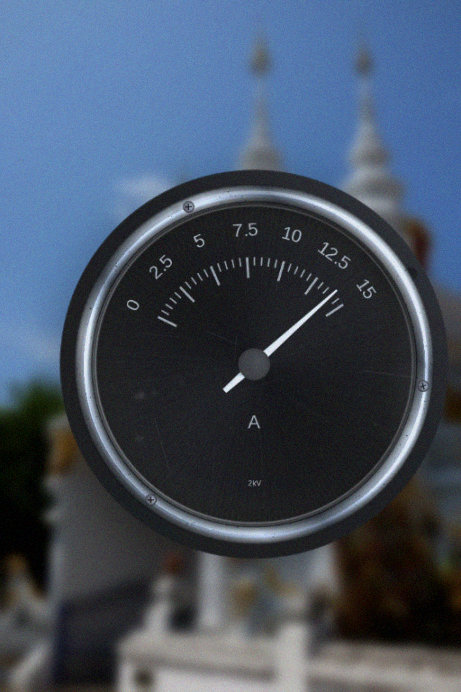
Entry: 14A
